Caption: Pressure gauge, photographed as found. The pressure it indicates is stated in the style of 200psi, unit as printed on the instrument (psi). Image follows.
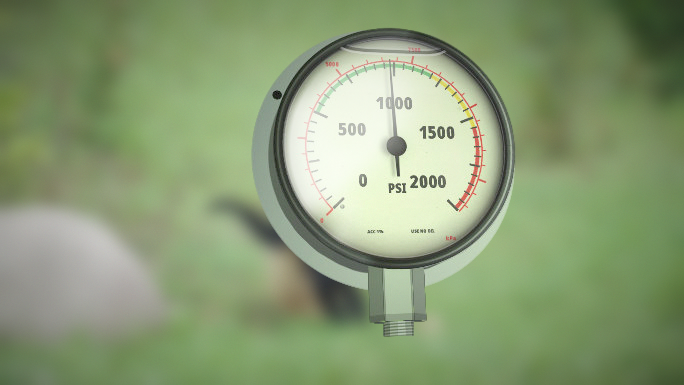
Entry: 975psi
